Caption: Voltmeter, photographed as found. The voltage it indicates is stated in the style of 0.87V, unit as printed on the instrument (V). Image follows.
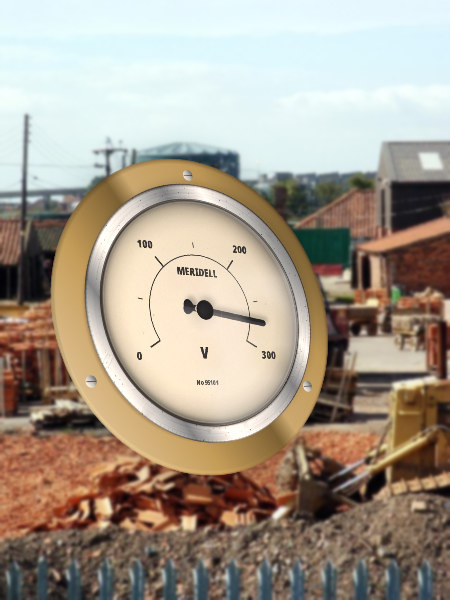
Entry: 275V
